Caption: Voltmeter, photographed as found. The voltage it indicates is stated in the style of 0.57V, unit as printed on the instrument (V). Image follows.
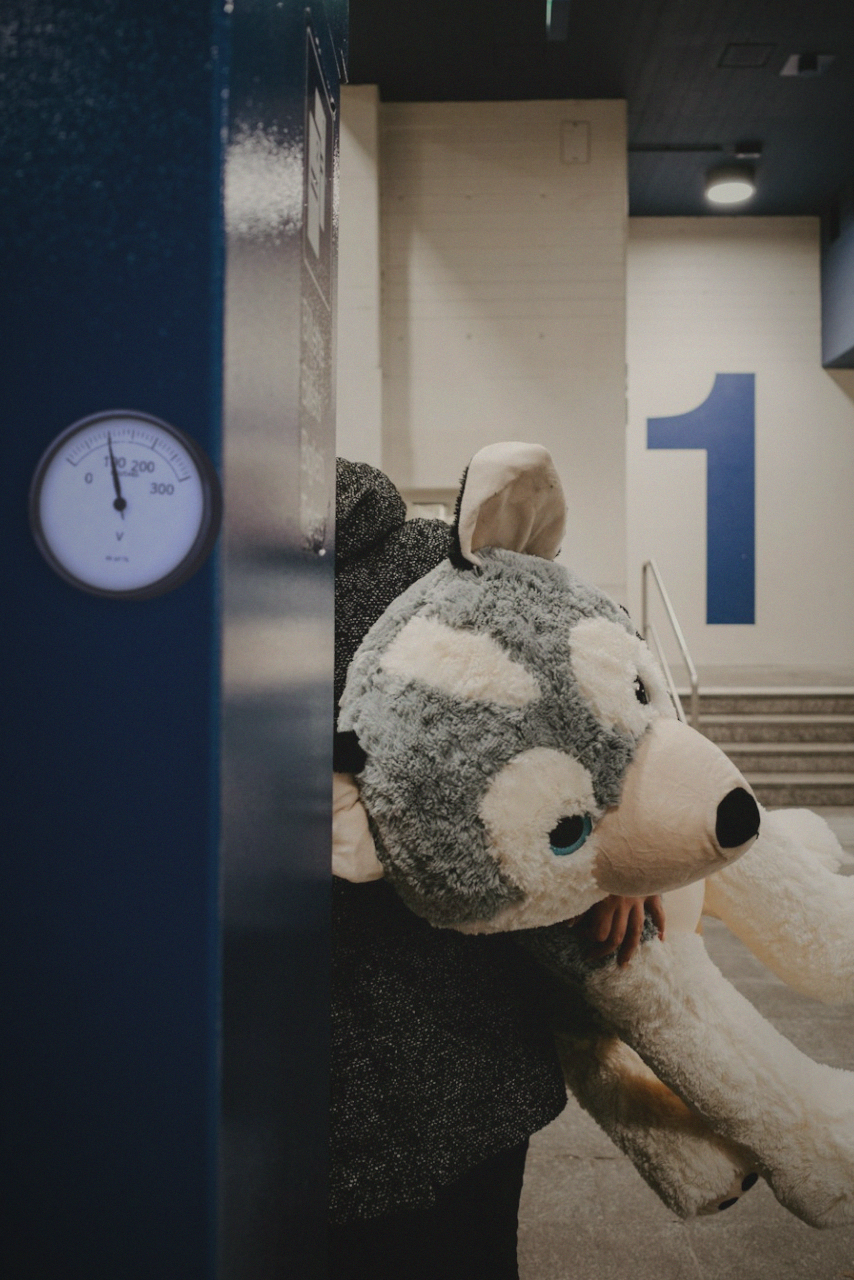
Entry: 100V
